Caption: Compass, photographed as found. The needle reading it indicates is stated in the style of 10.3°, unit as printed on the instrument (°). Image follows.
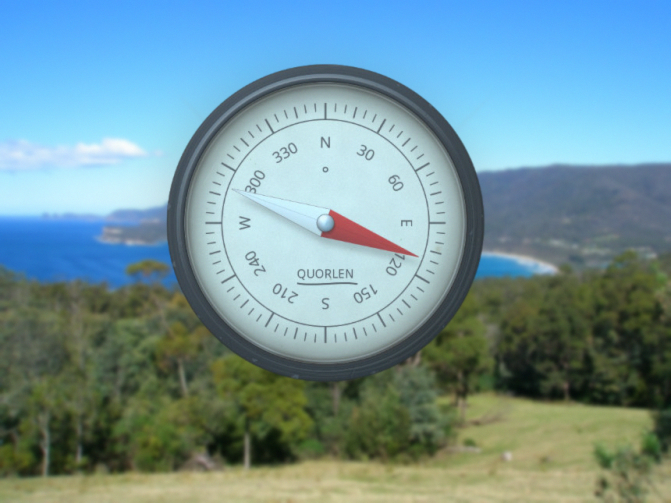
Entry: 110°
